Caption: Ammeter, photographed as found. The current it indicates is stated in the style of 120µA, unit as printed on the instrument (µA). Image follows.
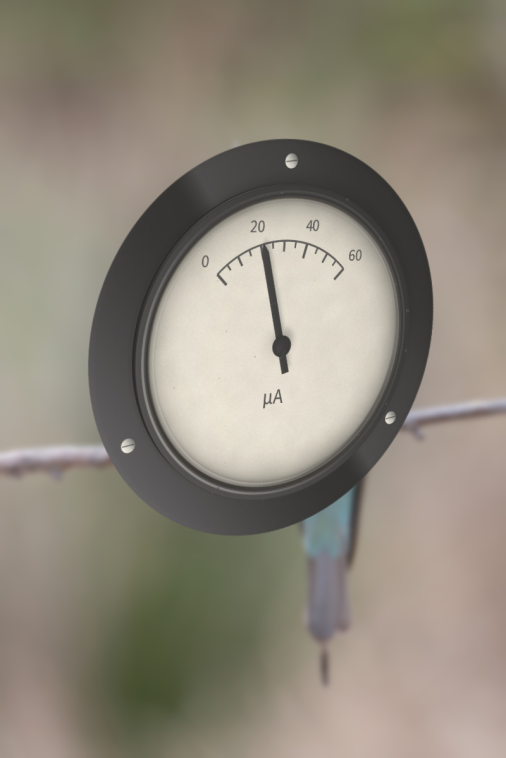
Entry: 20µA
